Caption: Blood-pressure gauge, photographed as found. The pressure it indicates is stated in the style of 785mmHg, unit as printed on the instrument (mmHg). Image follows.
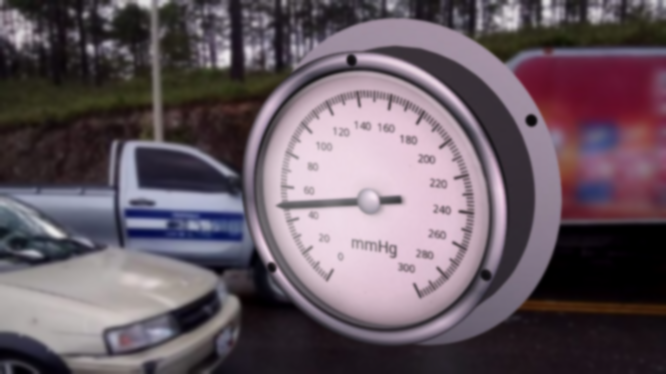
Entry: 50mmHg
